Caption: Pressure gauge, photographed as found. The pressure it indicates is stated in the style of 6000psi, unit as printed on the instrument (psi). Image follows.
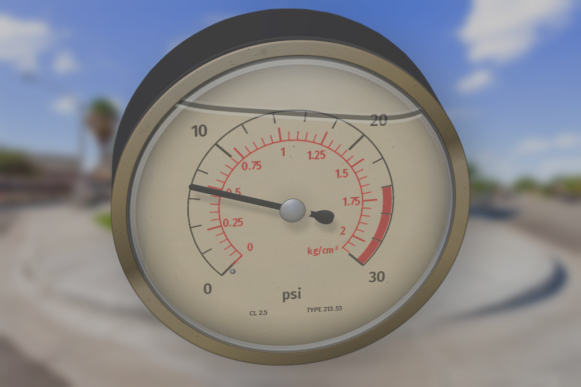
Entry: 7psi
